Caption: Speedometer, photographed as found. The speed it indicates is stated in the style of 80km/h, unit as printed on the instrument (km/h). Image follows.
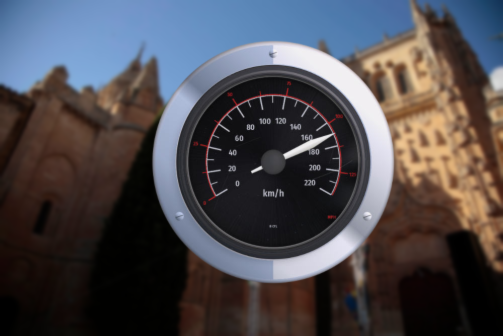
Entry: 170km/h
